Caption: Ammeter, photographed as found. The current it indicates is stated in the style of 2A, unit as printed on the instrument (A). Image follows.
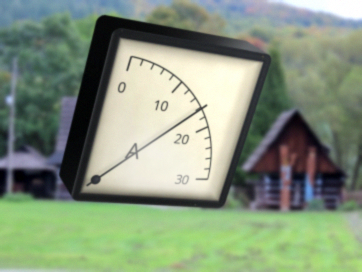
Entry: 16A
